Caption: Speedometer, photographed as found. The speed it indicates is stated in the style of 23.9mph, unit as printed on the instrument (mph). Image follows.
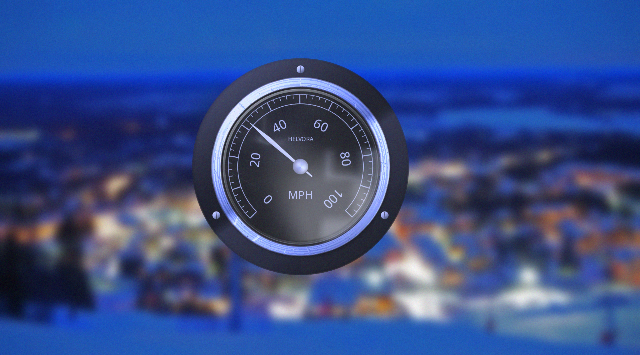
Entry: 32mph
